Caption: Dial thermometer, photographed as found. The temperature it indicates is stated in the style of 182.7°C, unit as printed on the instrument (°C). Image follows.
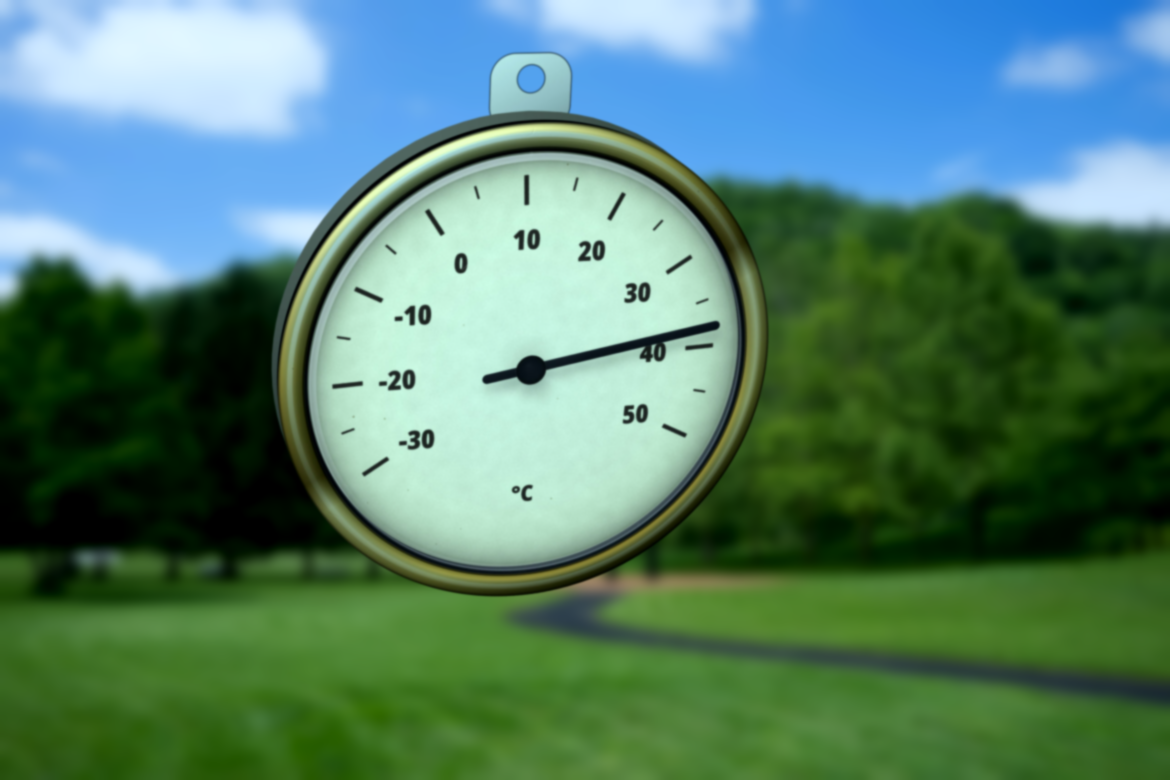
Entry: 37.5°C
